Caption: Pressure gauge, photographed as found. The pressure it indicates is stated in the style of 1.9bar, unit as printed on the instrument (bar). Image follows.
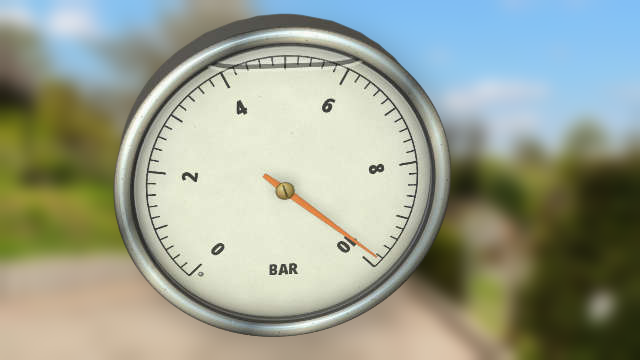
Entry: 9.8bar
